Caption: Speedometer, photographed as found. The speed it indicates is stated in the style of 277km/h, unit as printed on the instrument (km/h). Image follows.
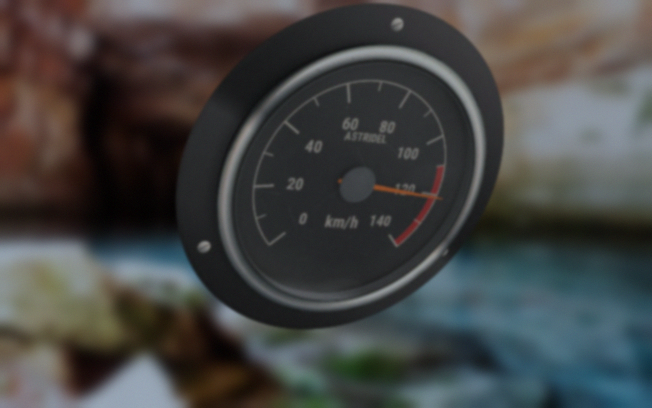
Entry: 120km/h
